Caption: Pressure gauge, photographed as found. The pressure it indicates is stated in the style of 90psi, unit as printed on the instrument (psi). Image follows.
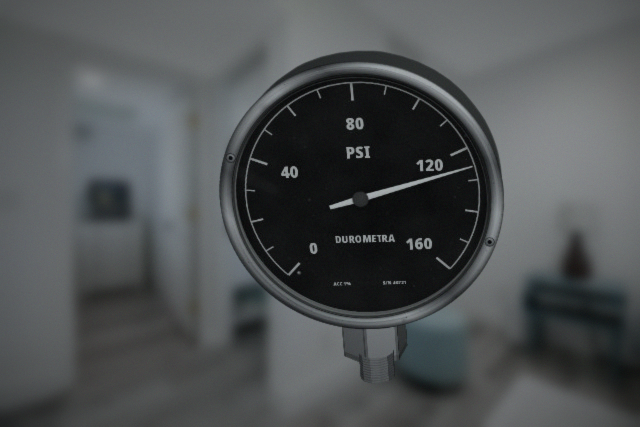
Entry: 125psi
